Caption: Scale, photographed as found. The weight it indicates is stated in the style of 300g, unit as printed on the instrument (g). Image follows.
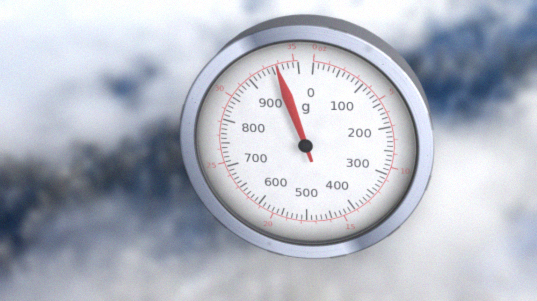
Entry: 960g
